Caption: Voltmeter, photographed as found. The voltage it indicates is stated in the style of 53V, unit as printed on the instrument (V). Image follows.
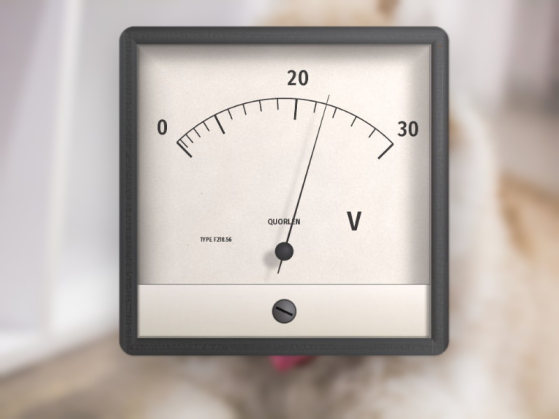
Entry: 23V
